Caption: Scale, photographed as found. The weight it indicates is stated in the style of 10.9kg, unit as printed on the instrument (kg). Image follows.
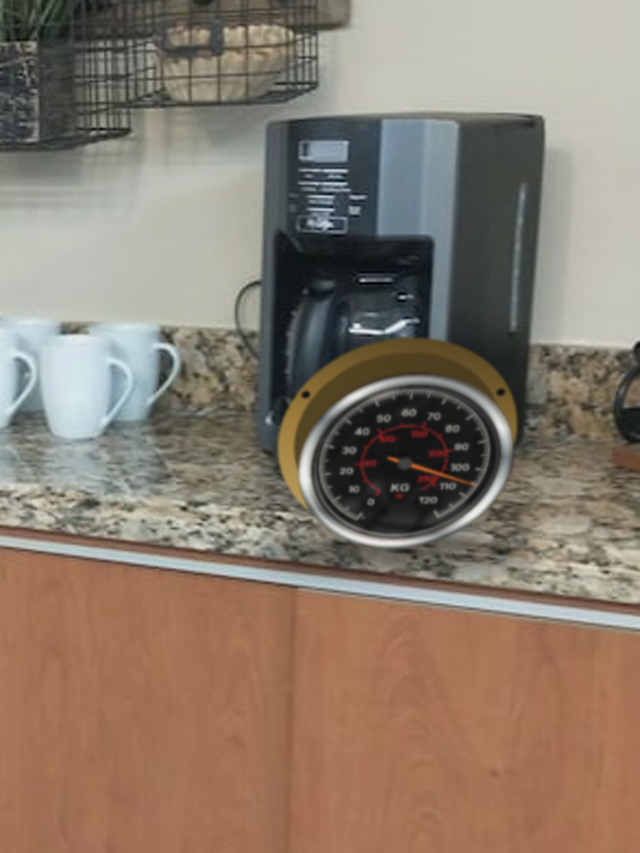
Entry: 105kg
